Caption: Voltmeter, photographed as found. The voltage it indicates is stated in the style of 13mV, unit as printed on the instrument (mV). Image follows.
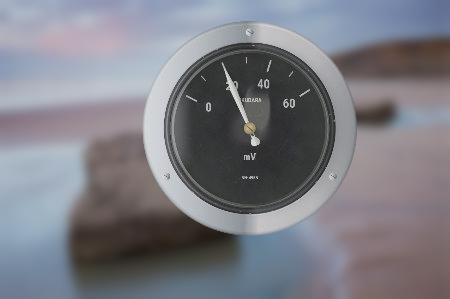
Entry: 20mV
